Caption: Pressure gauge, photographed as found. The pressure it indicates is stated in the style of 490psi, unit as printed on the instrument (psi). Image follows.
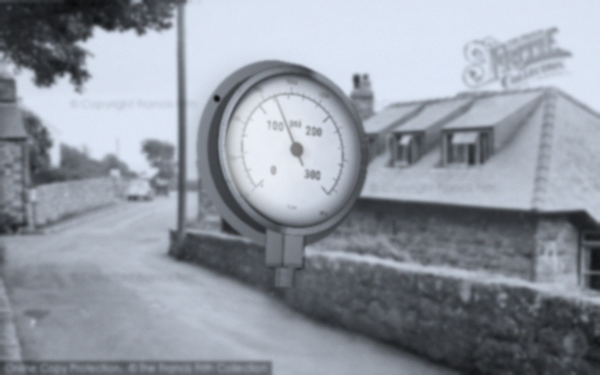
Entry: 120psi
